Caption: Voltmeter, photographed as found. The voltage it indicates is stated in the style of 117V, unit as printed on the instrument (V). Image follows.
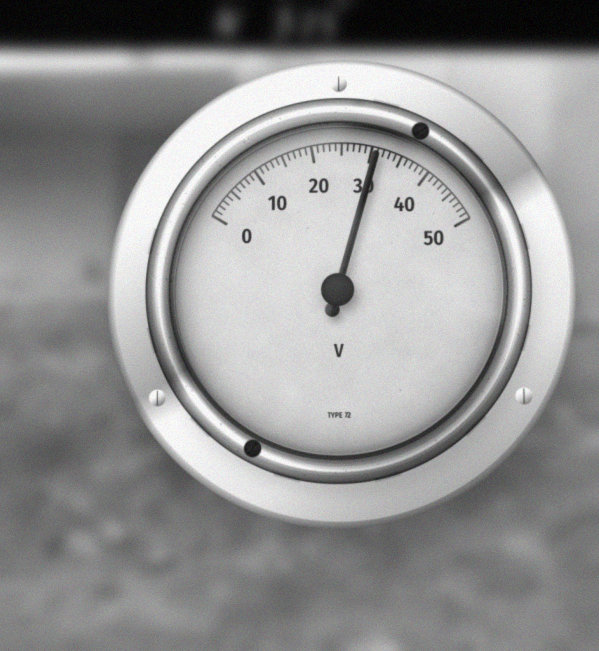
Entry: 31V
